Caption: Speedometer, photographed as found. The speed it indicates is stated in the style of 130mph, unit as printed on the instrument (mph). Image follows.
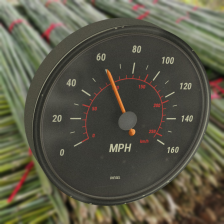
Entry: 60mph
